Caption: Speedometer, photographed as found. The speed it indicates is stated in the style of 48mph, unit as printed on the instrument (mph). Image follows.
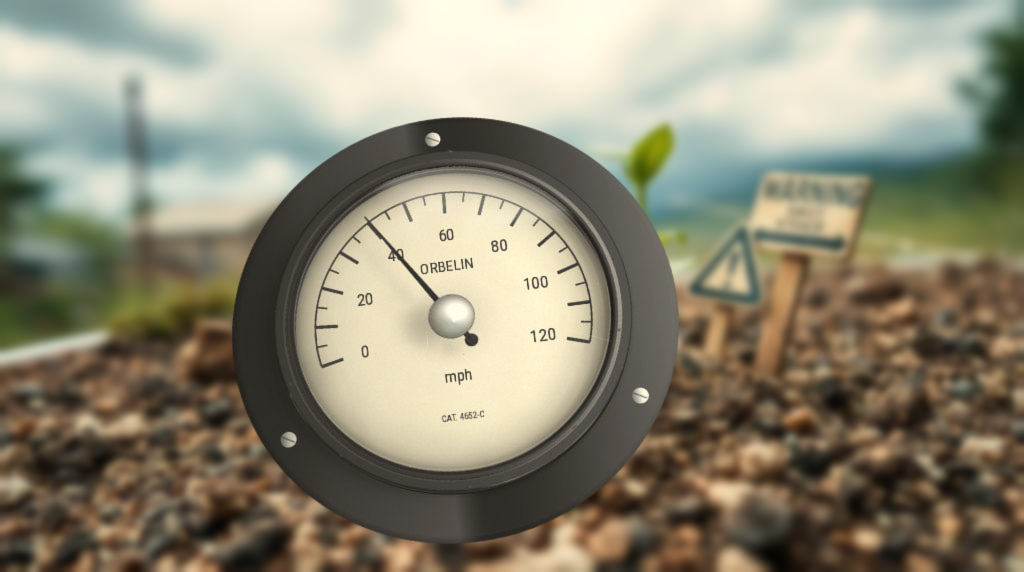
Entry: 40mph
